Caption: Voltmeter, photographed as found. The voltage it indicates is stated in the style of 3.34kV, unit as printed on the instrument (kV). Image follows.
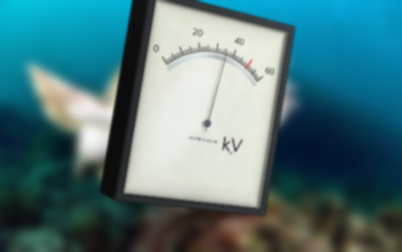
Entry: 35kV
